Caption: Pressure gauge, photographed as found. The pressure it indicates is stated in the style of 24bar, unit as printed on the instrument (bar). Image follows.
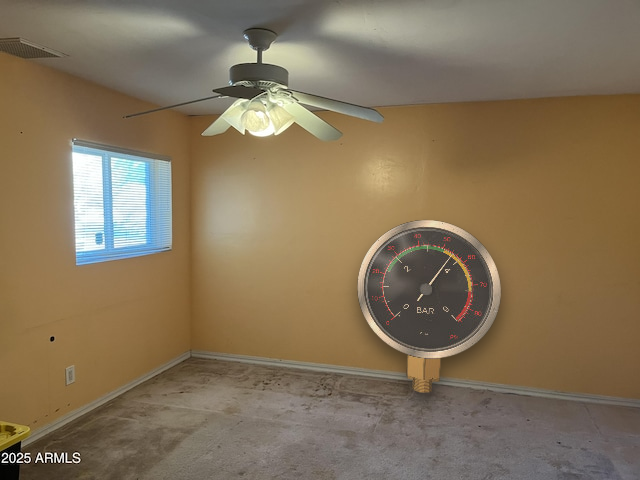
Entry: 3.75bar
